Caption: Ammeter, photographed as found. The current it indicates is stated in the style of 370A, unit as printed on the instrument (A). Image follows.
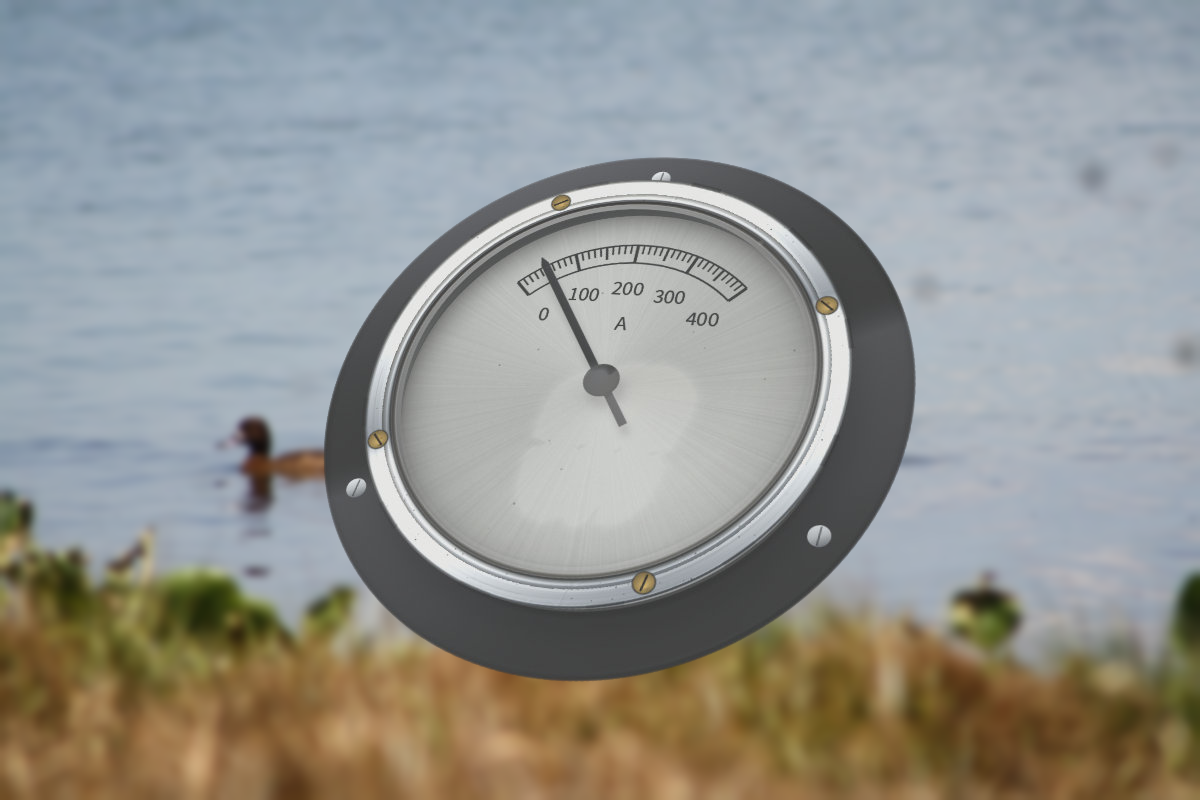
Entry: 50A
